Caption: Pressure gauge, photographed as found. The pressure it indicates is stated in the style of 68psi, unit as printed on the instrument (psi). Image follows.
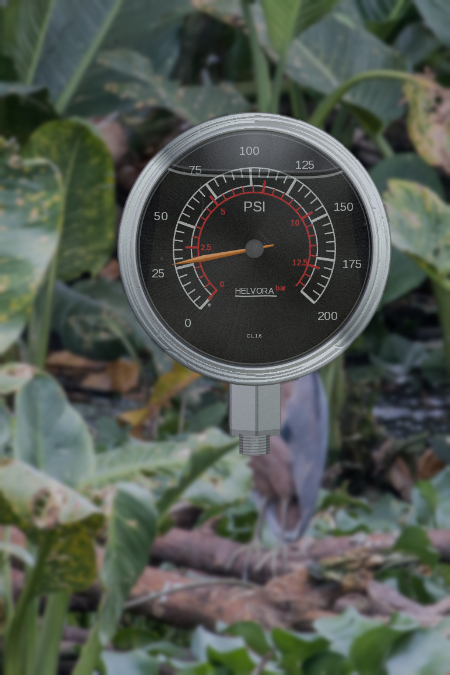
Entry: 27.5psi
